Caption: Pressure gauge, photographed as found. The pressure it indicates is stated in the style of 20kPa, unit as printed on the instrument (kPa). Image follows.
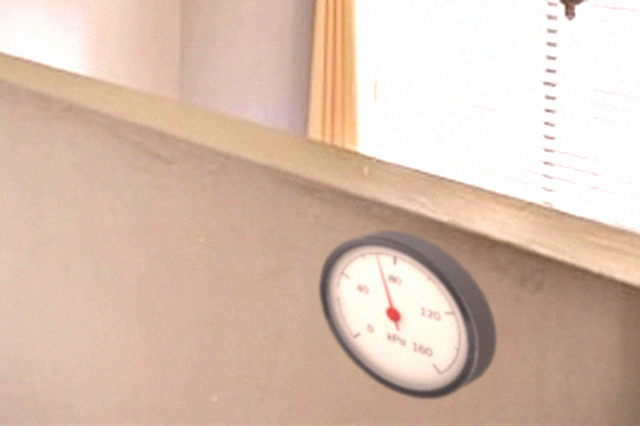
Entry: 70kPa
